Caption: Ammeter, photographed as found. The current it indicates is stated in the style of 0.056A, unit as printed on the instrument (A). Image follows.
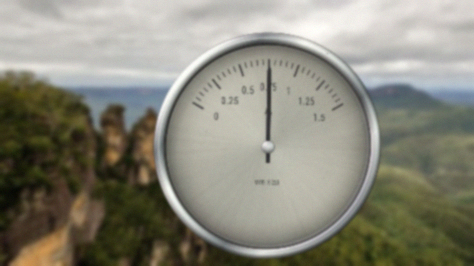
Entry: 0.75A
